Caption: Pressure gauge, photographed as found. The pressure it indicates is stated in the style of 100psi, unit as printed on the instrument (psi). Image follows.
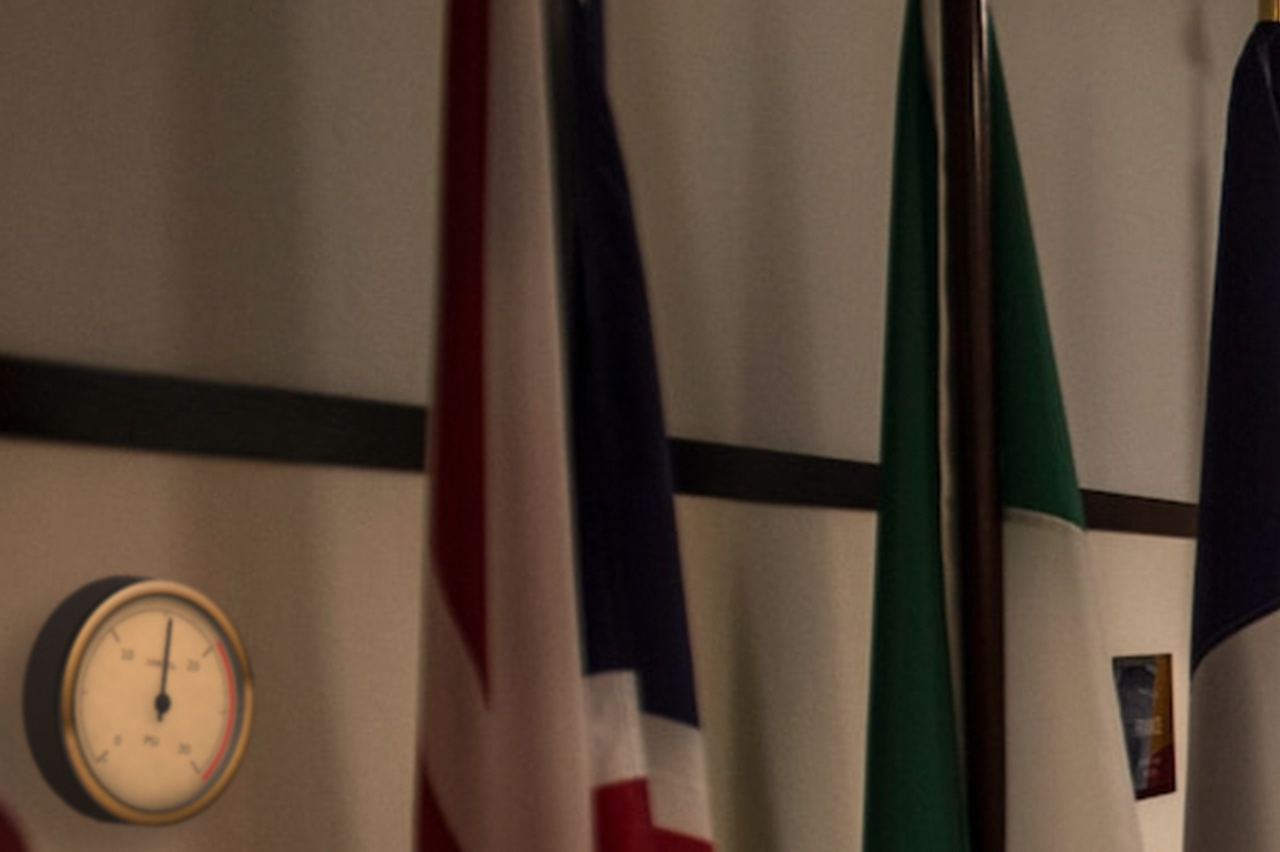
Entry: 15psi
